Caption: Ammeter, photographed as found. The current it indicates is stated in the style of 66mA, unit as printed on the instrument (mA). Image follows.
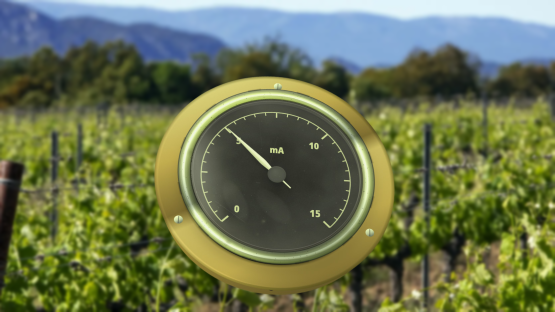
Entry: 5mA
